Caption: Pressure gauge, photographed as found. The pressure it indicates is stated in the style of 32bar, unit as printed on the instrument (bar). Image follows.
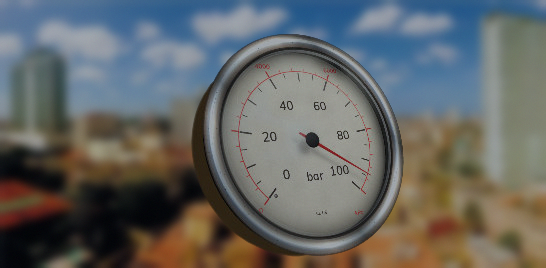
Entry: 95bar
